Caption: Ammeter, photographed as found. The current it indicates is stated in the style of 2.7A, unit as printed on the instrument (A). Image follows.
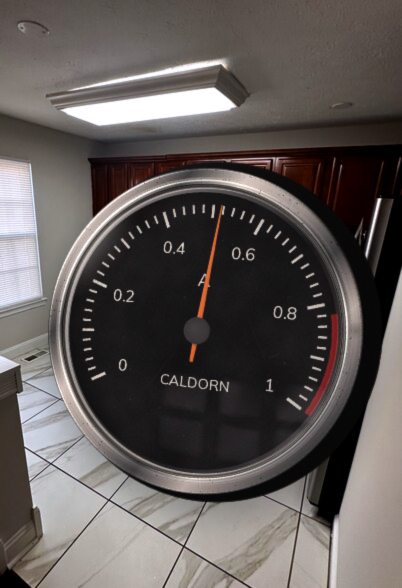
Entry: 0.52A
